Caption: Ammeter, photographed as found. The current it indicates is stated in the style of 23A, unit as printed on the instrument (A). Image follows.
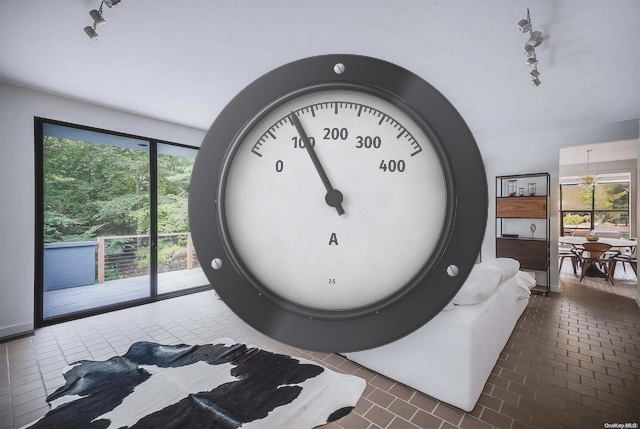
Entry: 110A
